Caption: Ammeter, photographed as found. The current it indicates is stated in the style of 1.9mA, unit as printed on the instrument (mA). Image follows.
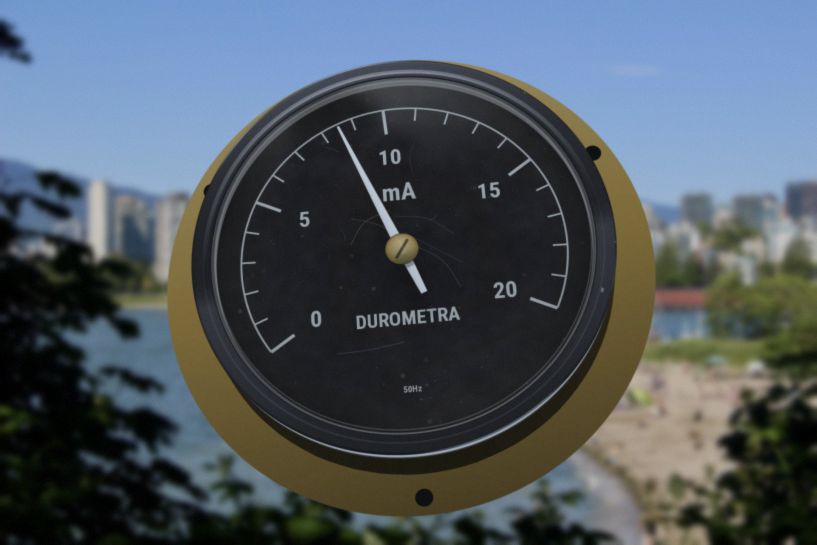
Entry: 8.5mA
